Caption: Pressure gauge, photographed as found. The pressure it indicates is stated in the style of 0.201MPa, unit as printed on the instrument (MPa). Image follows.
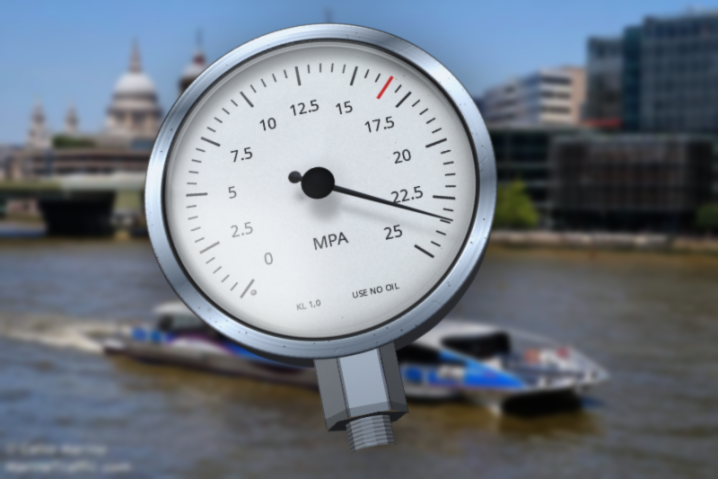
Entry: 23.5MPa
